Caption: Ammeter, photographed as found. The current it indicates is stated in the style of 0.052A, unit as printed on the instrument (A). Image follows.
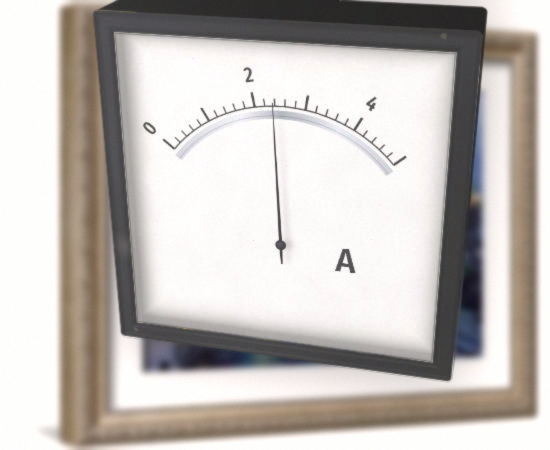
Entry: 2.4A
